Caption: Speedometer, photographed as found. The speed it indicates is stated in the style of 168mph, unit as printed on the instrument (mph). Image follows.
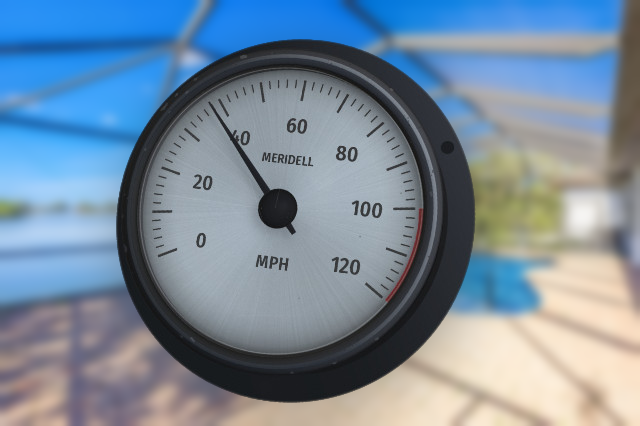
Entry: 38mph
